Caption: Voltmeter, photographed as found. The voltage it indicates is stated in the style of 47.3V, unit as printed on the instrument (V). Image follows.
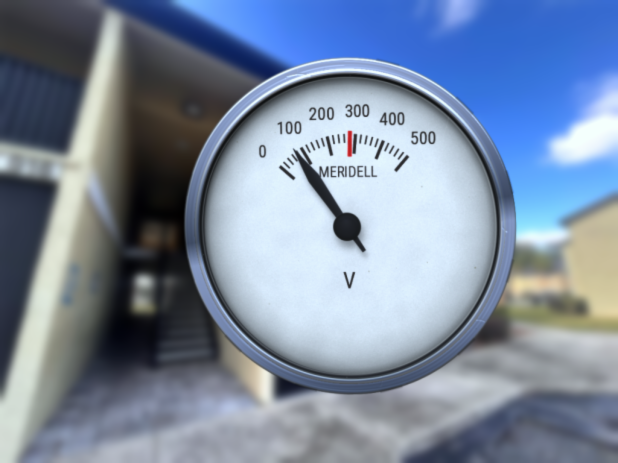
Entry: 80V
